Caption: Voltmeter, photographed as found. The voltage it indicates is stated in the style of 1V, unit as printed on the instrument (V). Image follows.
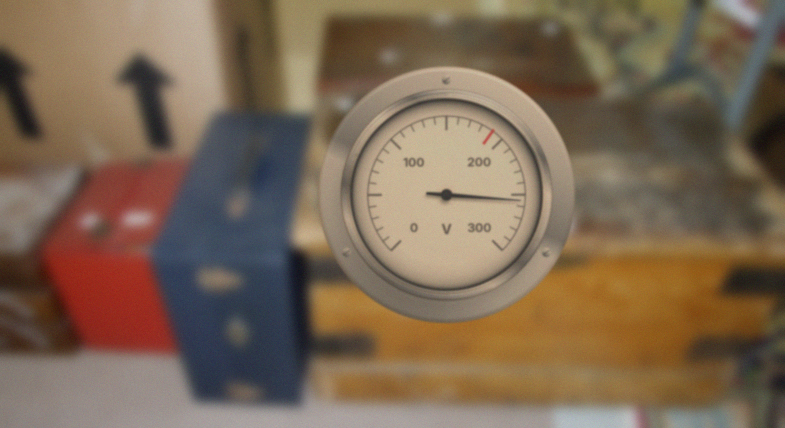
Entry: 255V
